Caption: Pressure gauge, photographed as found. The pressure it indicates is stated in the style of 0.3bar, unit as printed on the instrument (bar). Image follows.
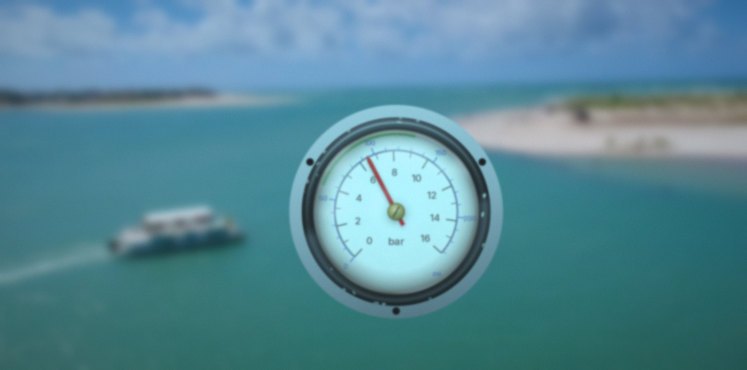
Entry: 6.5bar
